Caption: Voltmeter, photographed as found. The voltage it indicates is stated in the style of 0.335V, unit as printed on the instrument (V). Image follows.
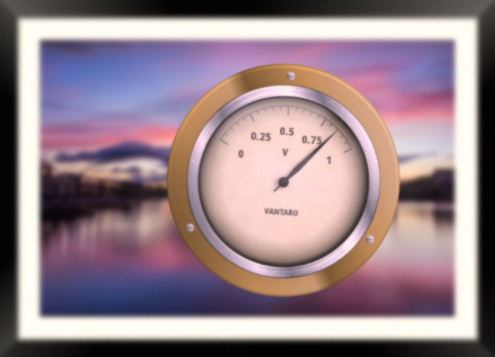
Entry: 0.85V
